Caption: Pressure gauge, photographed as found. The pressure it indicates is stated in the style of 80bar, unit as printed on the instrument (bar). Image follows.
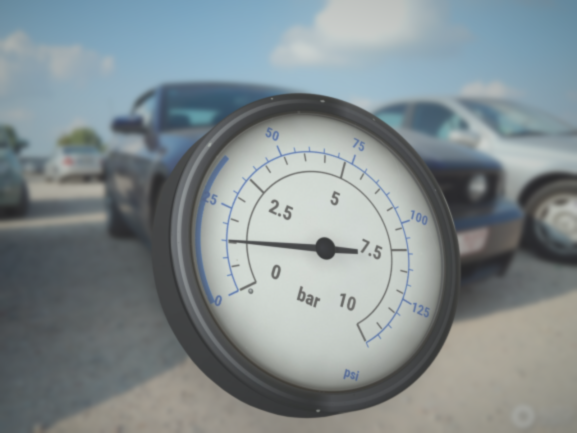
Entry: 1bar
